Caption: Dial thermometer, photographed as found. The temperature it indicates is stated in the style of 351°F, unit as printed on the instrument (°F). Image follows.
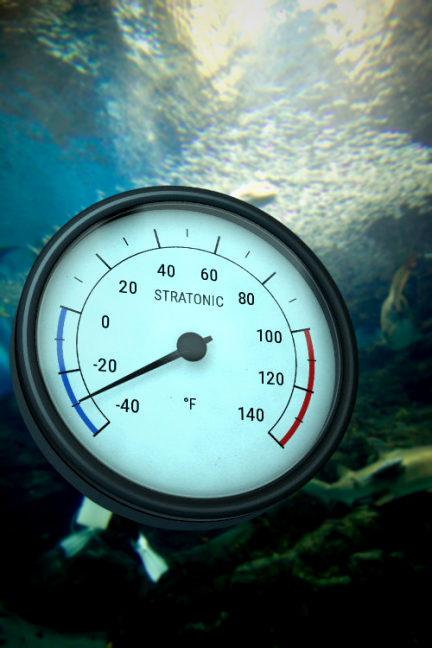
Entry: -30°F
